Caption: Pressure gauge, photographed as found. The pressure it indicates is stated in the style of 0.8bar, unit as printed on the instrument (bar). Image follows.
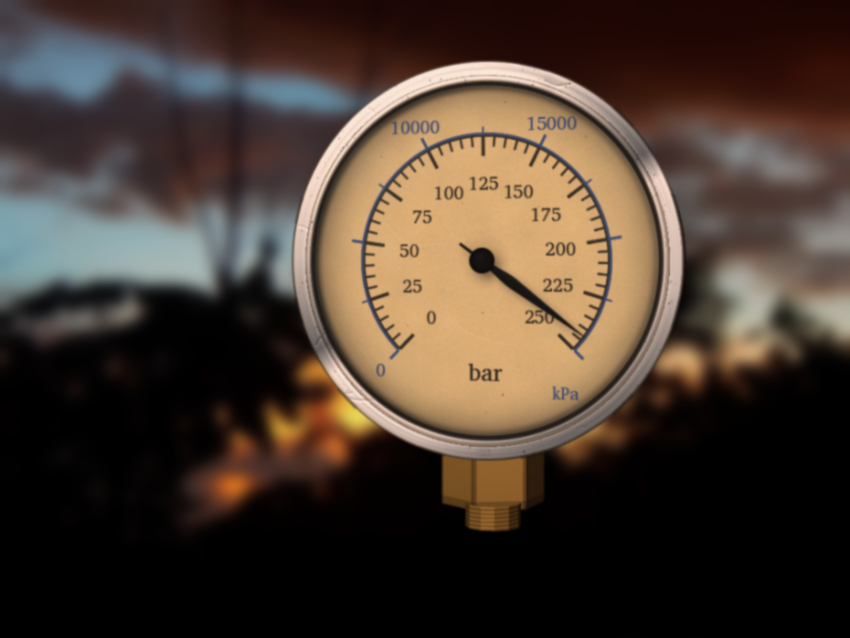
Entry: 242.5bar
